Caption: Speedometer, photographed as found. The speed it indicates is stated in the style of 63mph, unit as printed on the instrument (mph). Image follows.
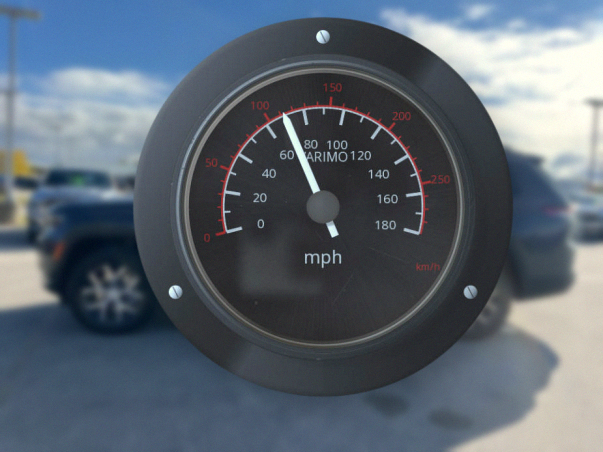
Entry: 70mph
